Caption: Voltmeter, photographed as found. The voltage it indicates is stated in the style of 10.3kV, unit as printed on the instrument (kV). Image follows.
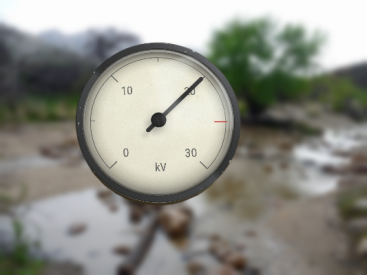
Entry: 20kV
